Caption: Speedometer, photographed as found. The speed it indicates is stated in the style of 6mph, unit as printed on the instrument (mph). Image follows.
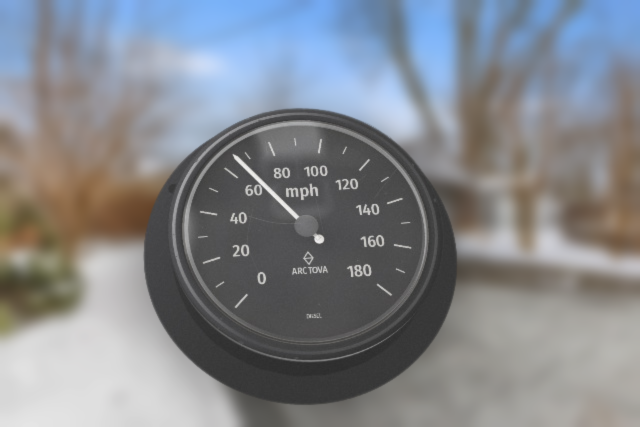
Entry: 65mph
